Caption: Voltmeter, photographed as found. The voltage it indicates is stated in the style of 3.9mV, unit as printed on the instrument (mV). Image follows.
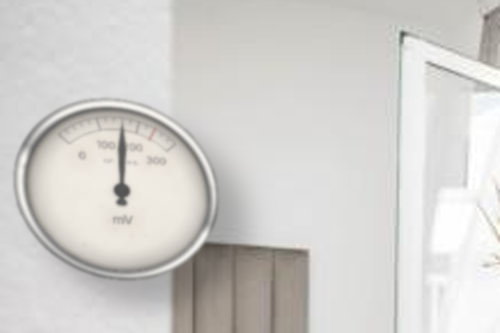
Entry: 160mV
